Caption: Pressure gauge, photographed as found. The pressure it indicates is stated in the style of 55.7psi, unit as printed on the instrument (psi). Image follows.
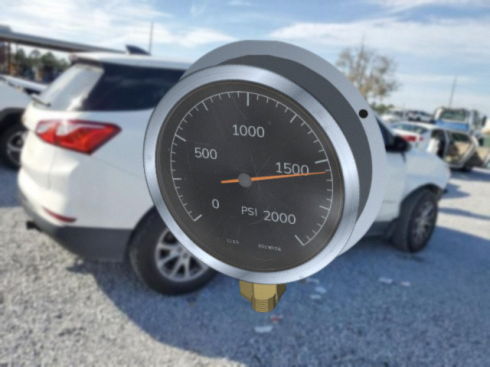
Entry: 1550psi
